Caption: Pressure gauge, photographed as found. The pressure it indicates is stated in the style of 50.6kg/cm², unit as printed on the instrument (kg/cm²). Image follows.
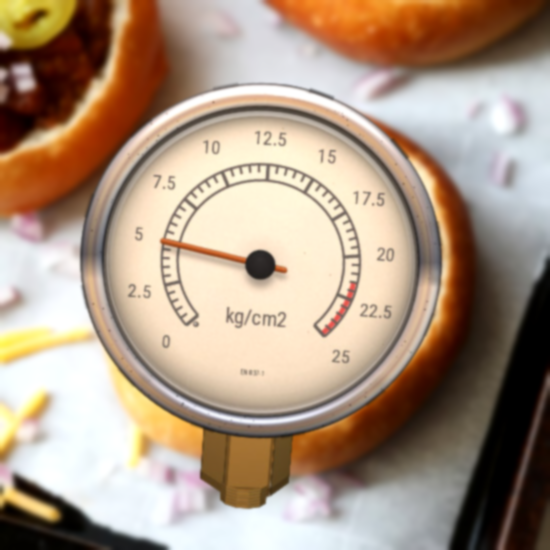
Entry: 5kg/cm²
